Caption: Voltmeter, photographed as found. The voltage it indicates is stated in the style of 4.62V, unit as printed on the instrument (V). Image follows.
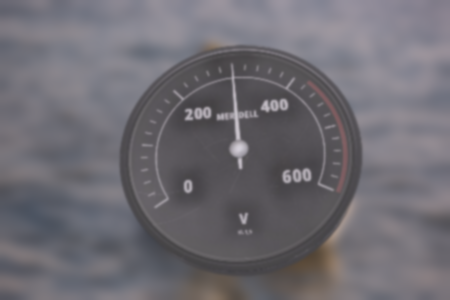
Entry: 300V
